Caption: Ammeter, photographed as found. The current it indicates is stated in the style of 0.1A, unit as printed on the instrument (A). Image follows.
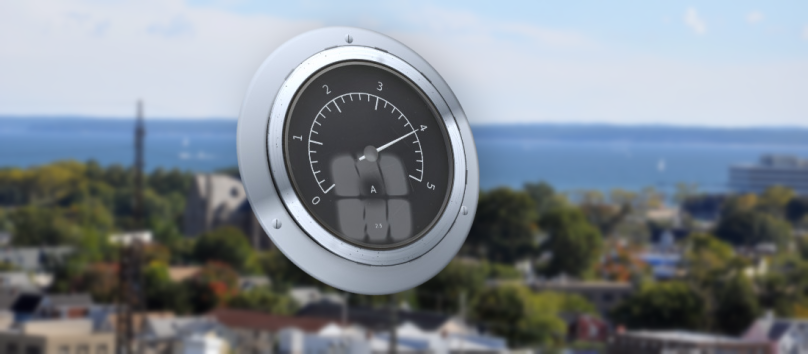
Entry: 4A
